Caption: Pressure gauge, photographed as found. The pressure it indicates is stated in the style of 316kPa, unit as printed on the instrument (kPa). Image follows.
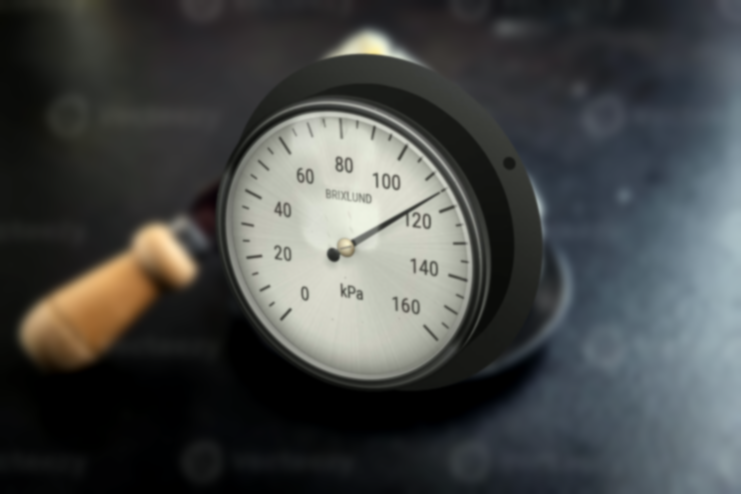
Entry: 115kPa
